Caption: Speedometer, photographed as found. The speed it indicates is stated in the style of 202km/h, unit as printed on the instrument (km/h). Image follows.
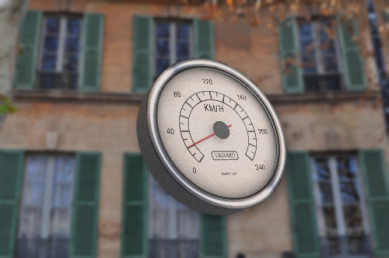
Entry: 20km/h
